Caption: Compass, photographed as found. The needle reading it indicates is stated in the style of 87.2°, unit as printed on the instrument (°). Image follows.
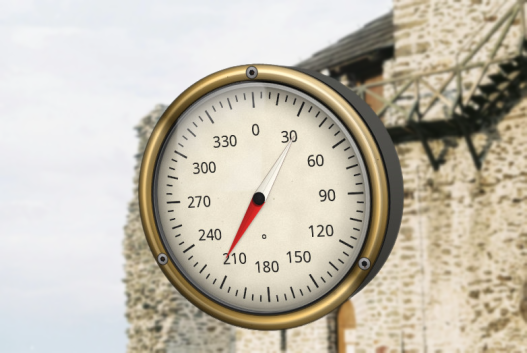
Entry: 215°
